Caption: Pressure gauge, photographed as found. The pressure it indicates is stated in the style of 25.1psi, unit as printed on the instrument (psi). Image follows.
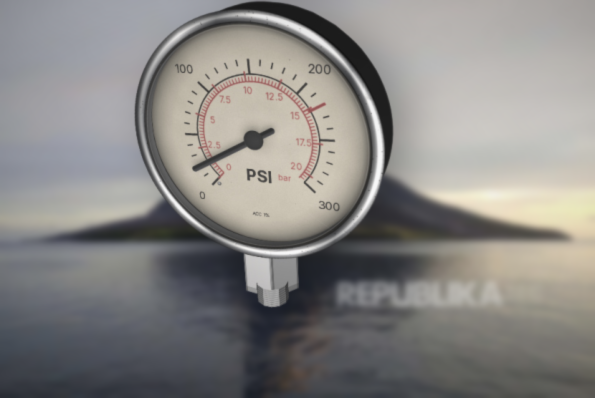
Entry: 20psi
